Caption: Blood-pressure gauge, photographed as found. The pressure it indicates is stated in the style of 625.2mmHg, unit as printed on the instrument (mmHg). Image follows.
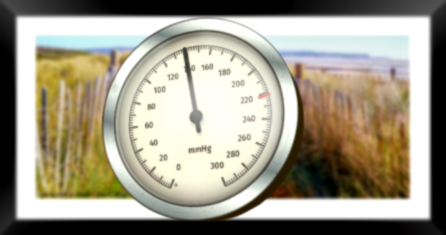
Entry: 140mmHg
